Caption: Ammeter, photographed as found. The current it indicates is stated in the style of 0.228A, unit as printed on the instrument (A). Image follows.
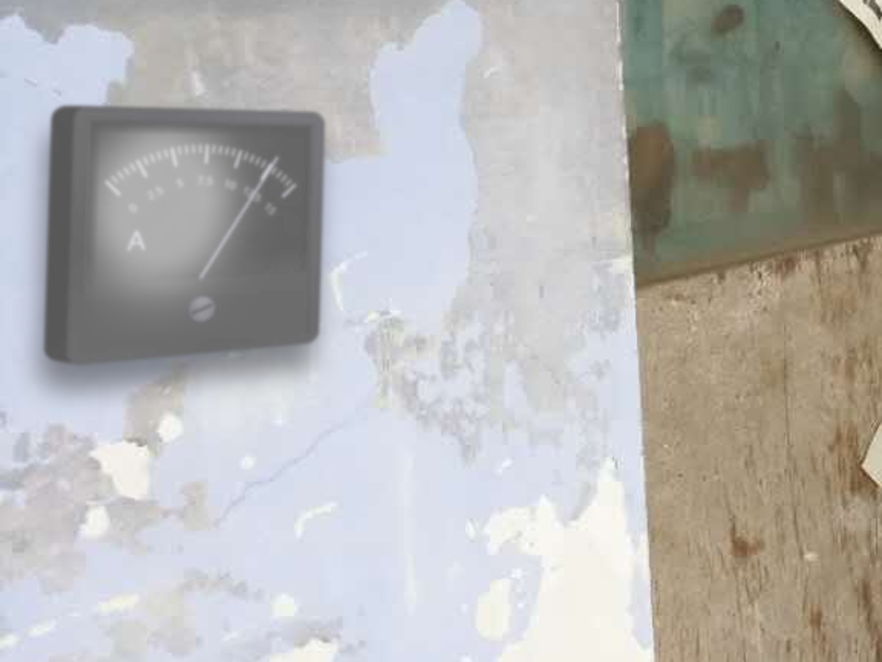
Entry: 12.5A
